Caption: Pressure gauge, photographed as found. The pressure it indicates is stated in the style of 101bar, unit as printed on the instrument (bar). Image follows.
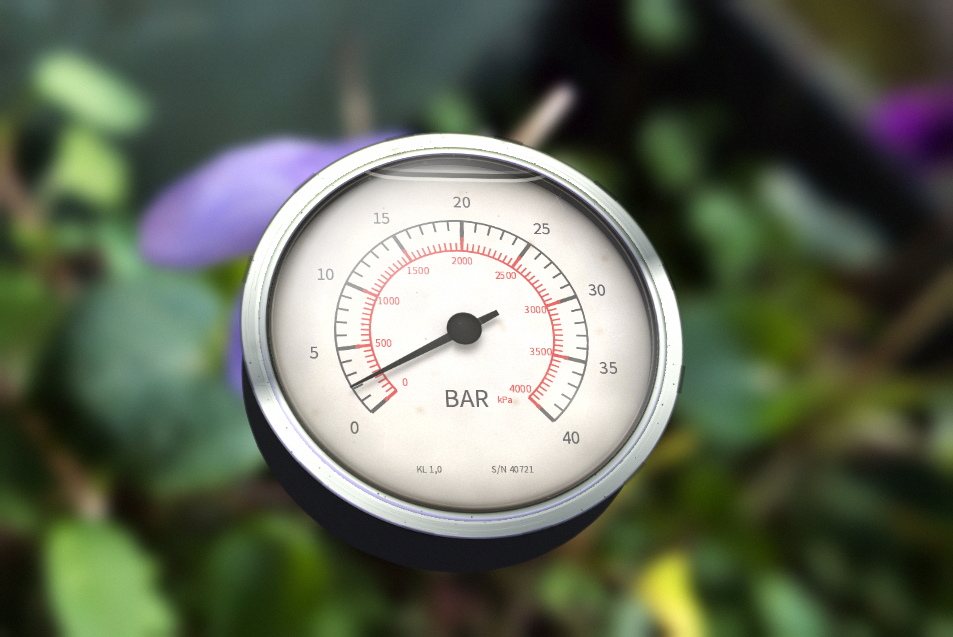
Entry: 2bar
